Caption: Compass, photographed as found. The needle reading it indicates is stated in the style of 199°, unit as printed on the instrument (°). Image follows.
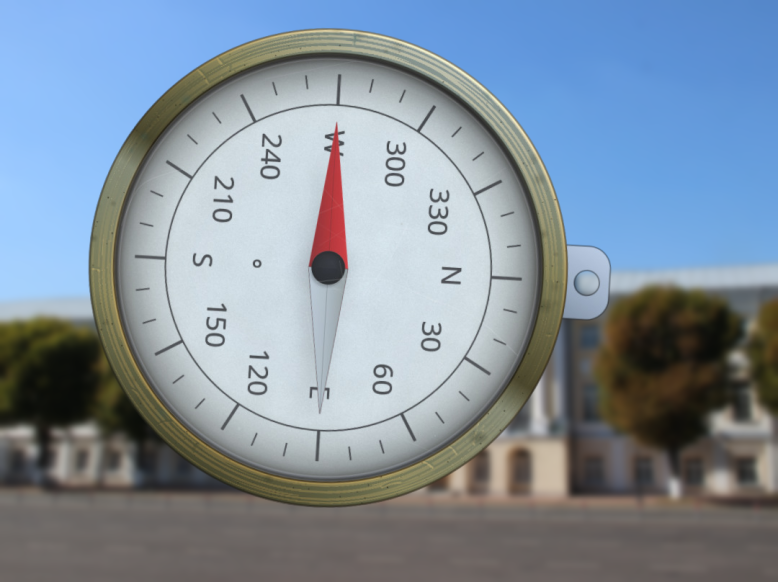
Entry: 270°
